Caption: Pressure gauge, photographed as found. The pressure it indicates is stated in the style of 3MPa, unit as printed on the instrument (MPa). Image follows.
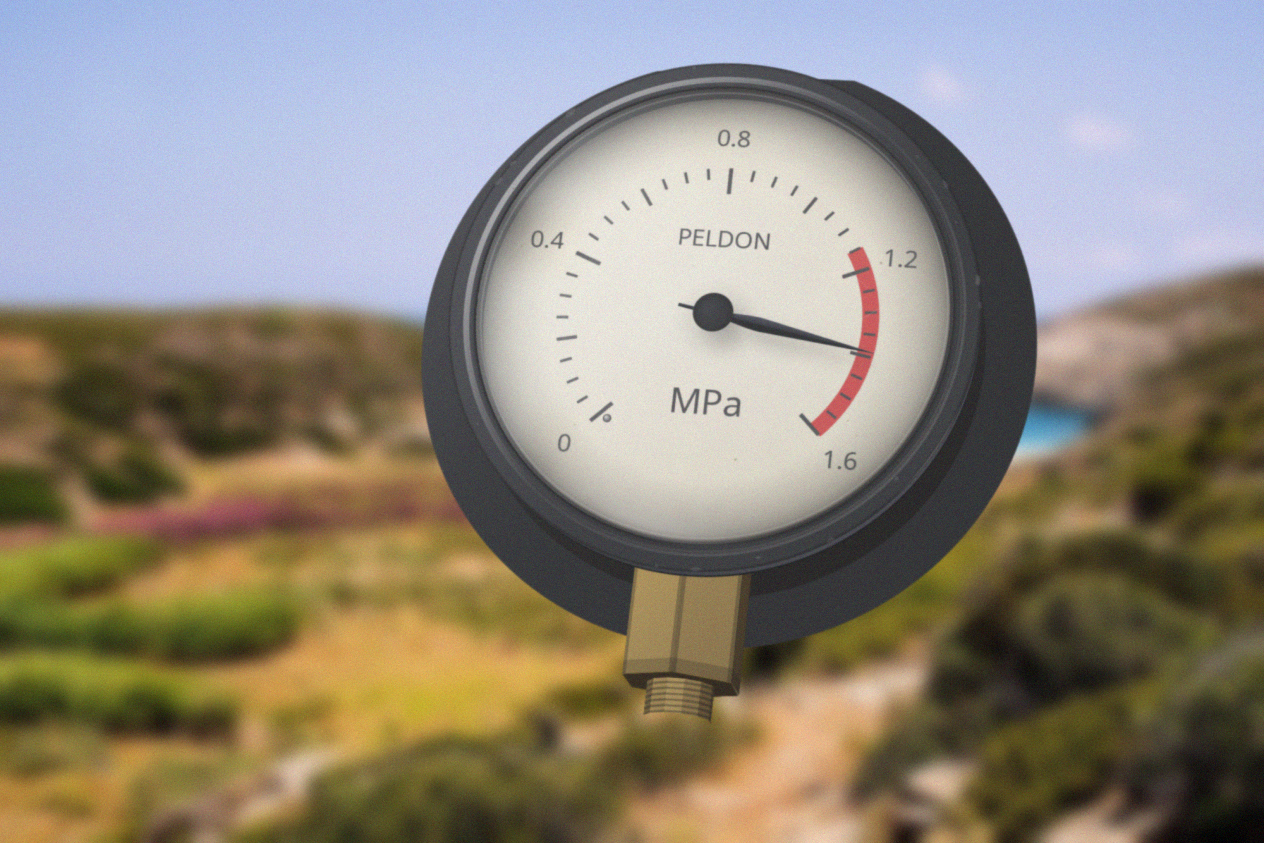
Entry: 1.4MPa
